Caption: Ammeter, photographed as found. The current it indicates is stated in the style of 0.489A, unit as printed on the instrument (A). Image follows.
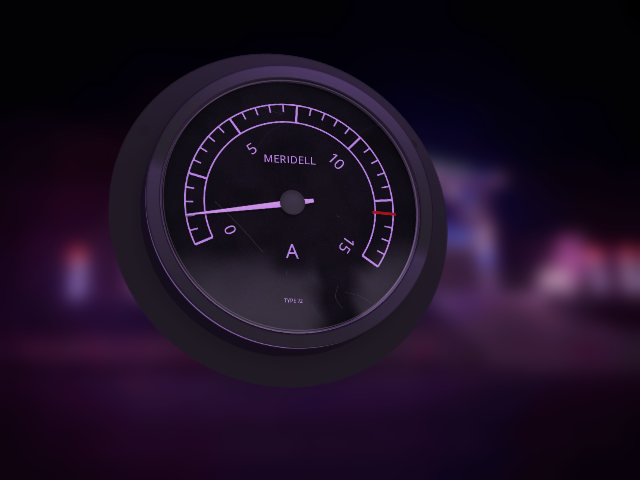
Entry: 1A
